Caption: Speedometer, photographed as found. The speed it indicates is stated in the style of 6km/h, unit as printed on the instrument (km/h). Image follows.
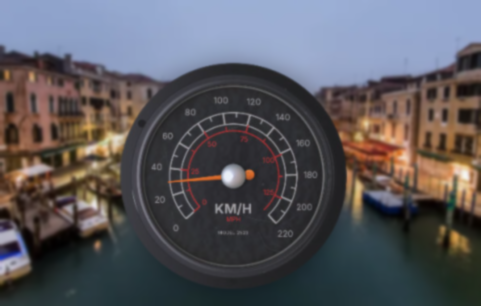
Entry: 30km/h
